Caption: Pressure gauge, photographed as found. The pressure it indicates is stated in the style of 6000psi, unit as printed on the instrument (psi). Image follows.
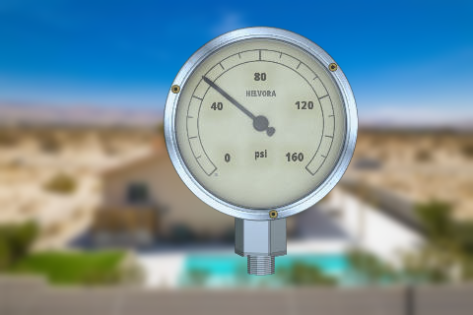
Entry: 50psi
